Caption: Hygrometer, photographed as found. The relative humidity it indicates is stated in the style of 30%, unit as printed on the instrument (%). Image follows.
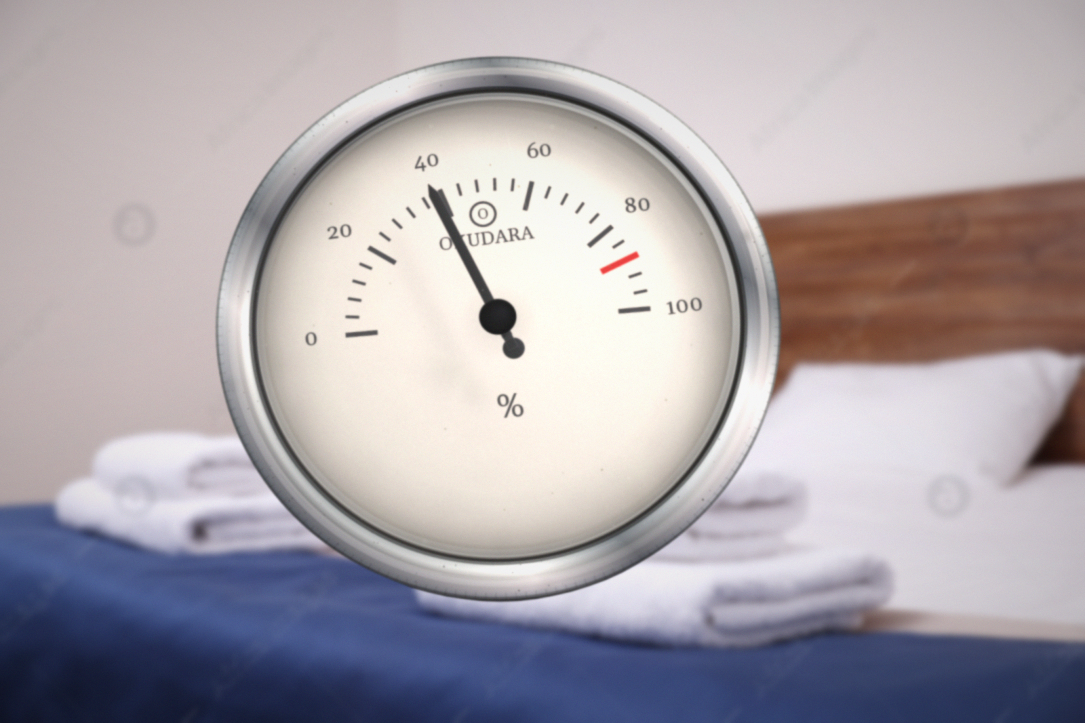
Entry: 38%
